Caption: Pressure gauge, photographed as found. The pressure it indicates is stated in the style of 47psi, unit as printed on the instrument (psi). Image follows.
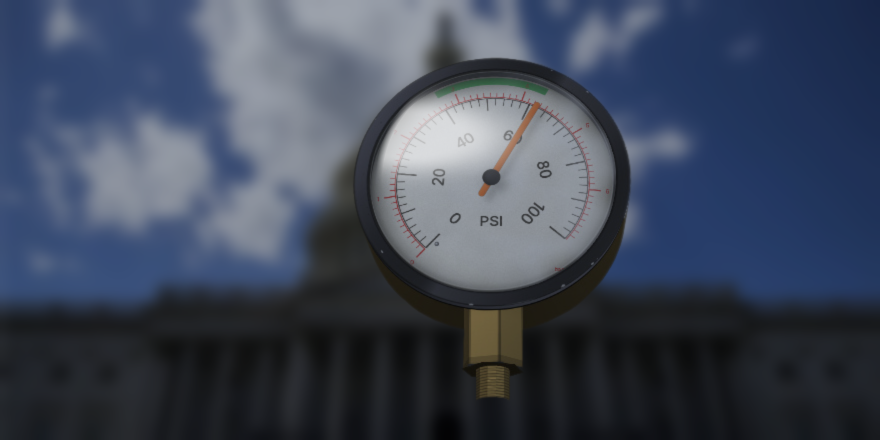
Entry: 62psi
